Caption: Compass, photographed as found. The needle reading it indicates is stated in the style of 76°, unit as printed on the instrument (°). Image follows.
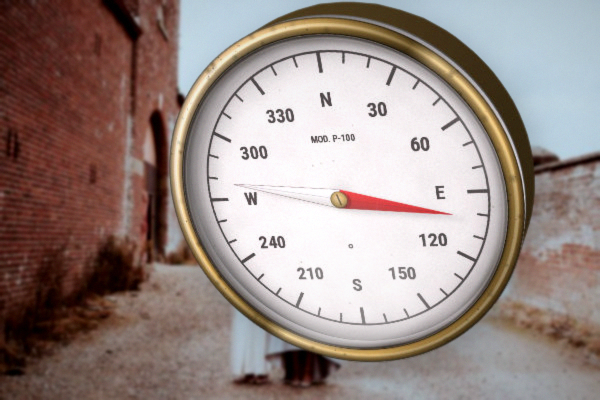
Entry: 100°
